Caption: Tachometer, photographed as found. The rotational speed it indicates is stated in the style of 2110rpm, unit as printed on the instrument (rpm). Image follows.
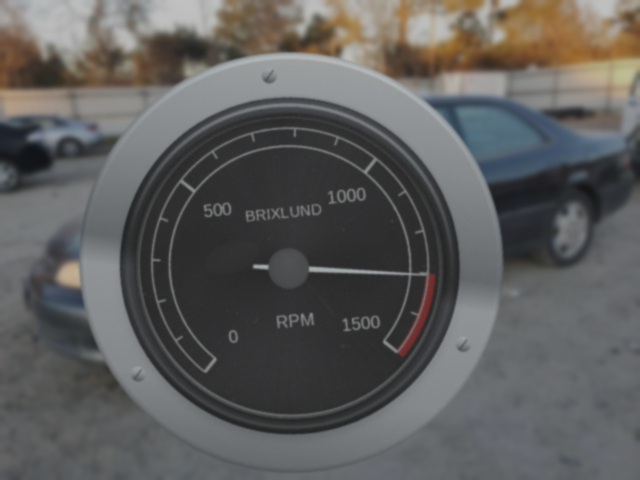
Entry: 1300rpm
